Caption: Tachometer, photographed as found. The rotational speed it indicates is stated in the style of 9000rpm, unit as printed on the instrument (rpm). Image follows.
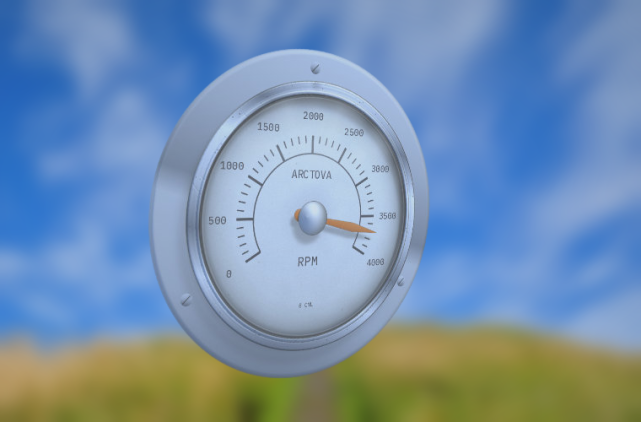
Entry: 3700rpm
